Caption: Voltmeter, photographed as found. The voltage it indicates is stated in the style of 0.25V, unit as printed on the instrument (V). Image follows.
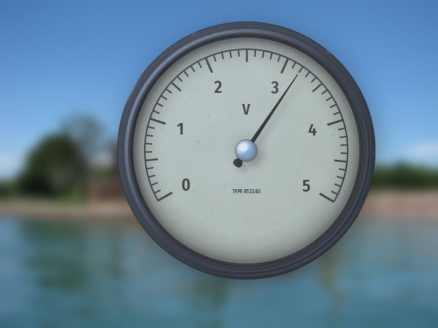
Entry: 3.2V
